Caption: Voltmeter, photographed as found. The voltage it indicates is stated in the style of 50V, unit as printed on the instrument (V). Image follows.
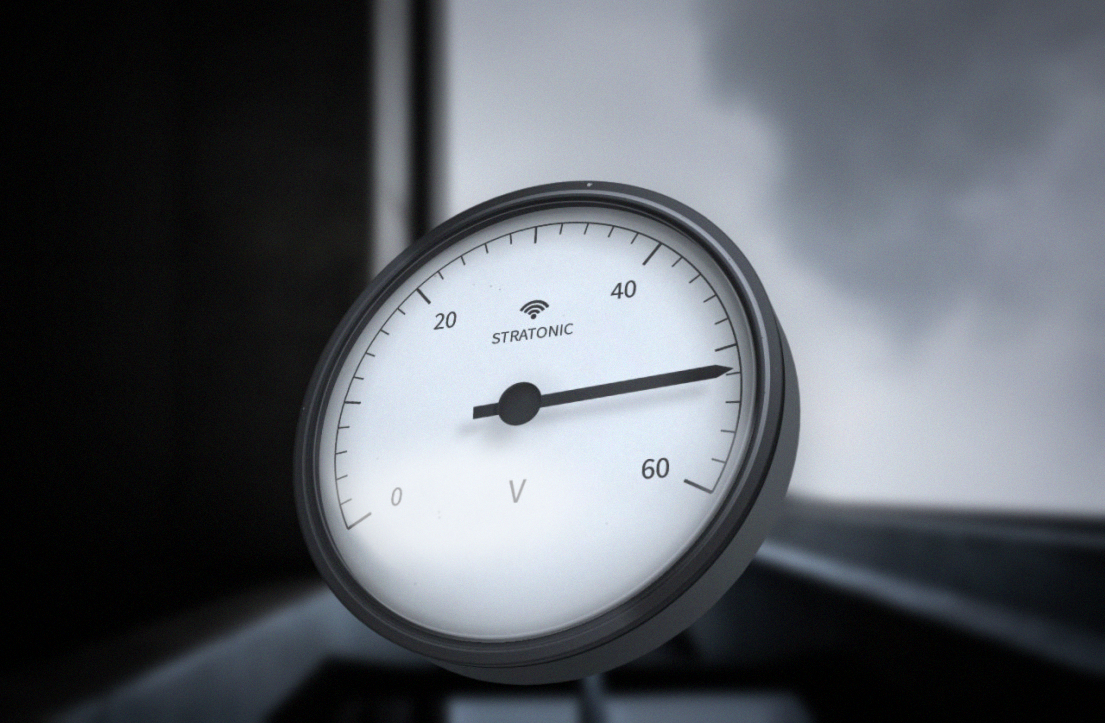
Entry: 52V
